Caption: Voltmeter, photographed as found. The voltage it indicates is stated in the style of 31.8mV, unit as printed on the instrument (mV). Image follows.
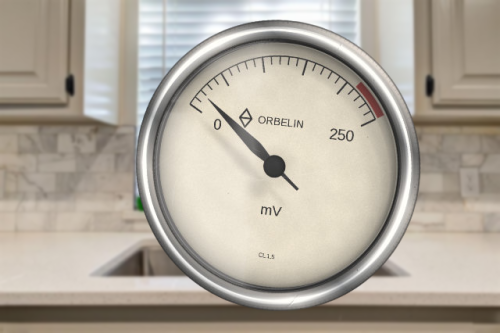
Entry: 20mV
